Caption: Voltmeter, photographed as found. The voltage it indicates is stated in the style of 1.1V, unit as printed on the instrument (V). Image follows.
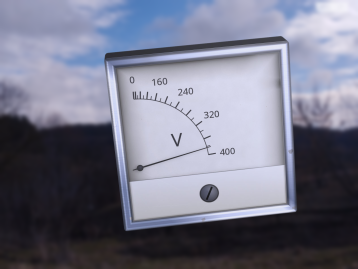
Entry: 380V
